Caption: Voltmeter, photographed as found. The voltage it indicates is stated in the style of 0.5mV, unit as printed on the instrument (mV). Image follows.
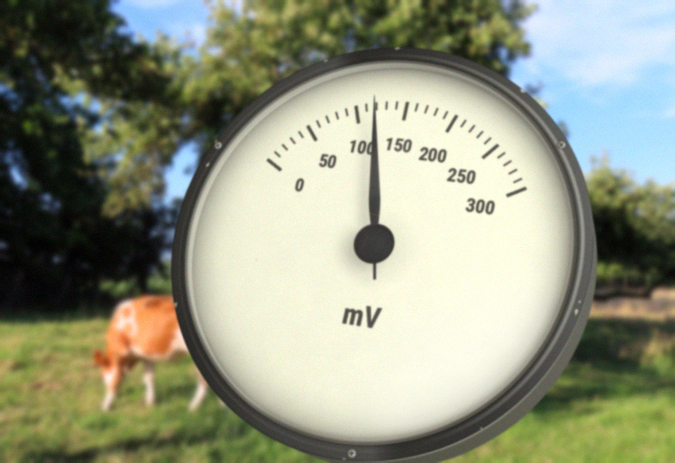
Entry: 120mV
